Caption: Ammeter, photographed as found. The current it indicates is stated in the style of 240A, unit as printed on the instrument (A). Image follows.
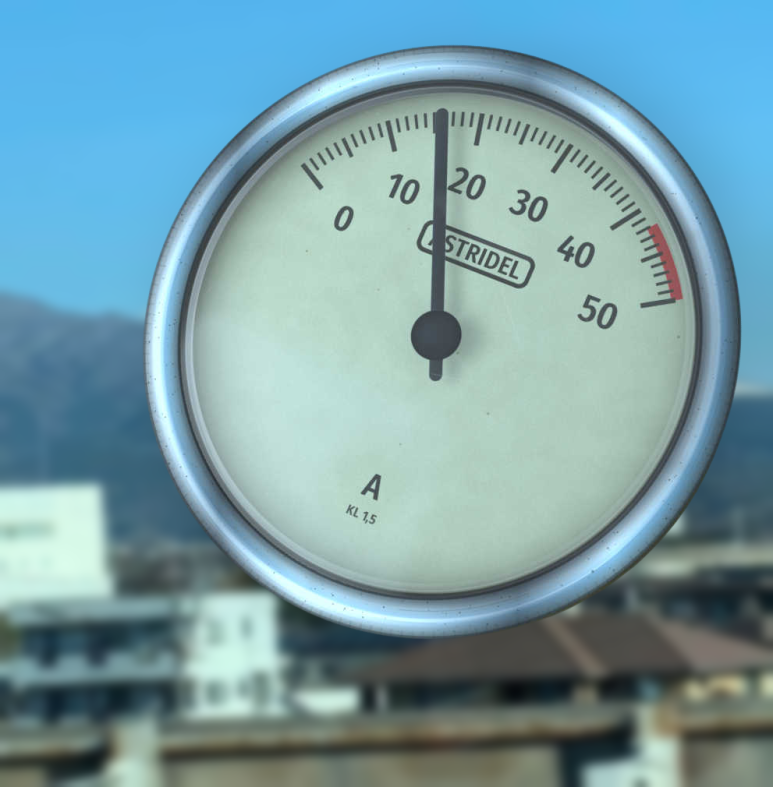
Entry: 16A
